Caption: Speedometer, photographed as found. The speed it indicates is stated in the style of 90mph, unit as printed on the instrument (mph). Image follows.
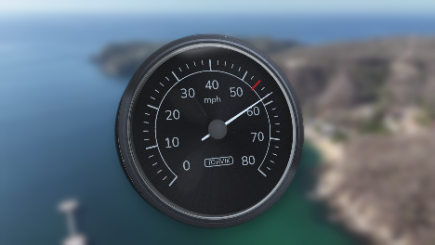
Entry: 58mph
